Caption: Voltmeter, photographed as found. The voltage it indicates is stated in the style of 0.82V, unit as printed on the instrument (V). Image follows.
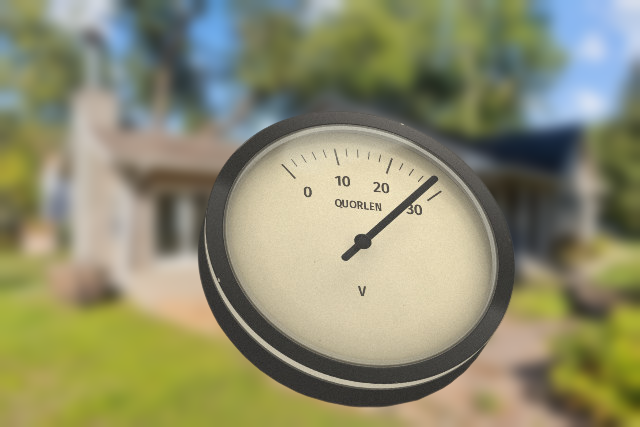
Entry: 28V
